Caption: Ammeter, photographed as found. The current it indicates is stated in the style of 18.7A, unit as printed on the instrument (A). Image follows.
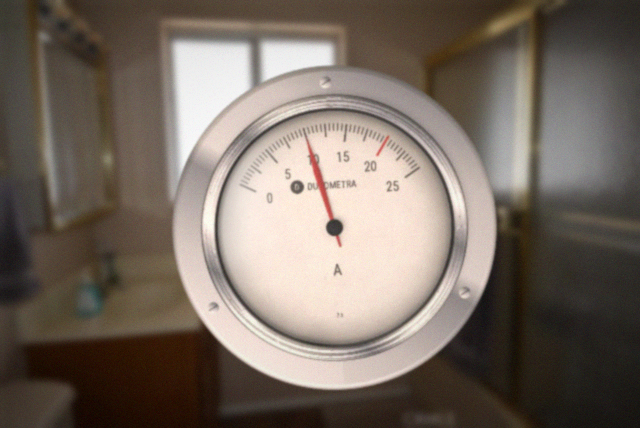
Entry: 10A
